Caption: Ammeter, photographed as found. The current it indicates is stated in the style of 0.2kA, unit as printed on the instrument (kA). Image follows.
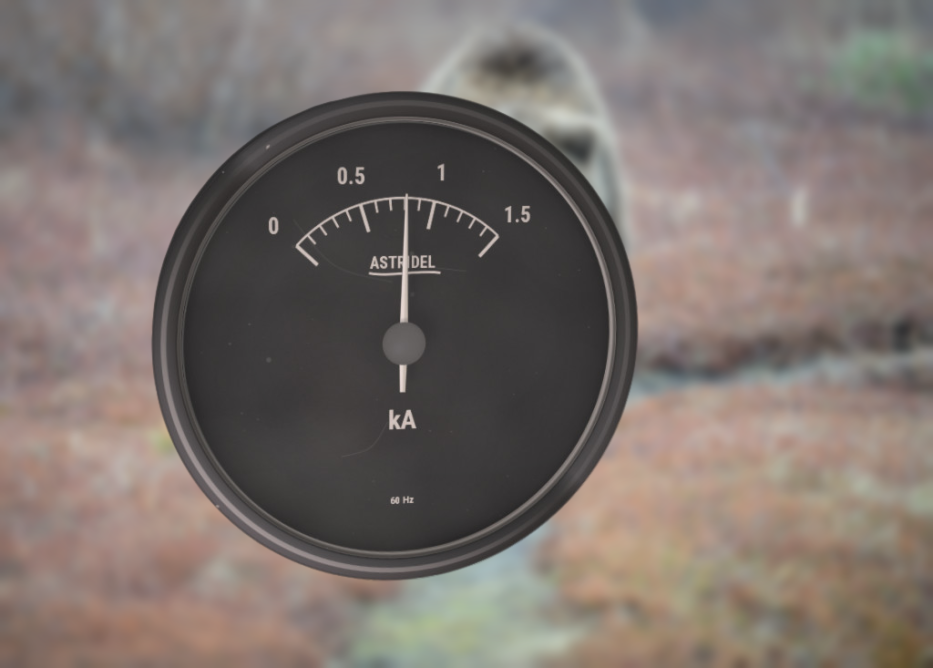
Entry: 0.8kA
